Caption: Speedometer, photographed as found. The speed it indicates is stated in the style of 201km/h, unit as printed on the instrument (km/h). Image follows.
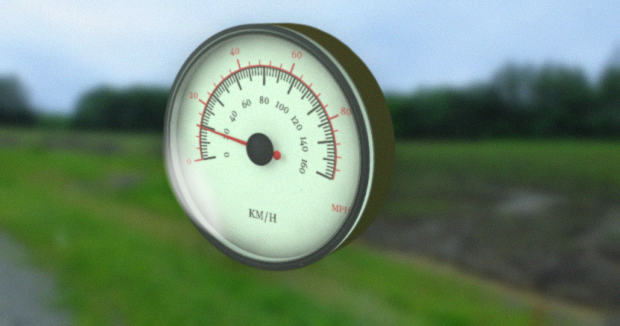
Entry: 20km/h
